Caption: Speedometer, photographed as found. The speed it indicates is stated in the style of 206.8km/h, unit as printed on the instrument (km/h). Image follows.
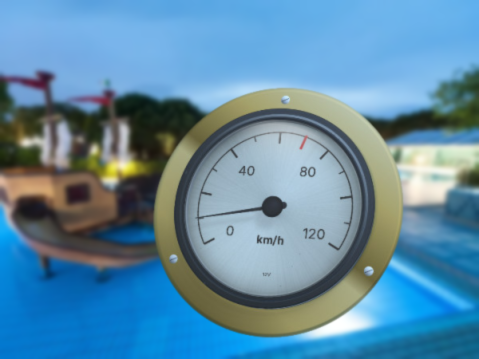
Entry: 10km/h
